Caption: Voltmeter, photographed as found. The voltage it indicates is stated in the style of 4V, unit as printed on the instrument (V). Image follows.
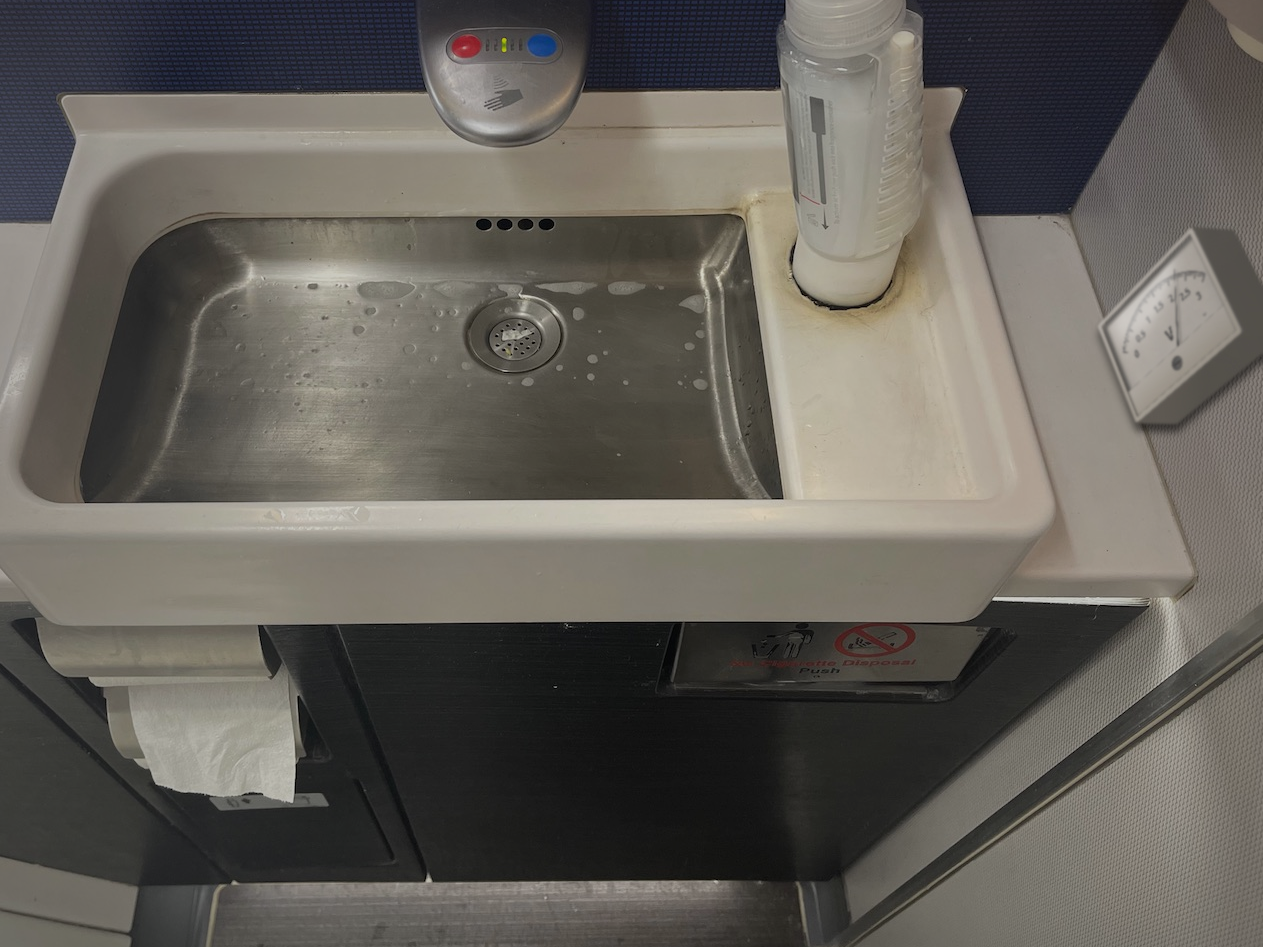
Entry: 2.25V
